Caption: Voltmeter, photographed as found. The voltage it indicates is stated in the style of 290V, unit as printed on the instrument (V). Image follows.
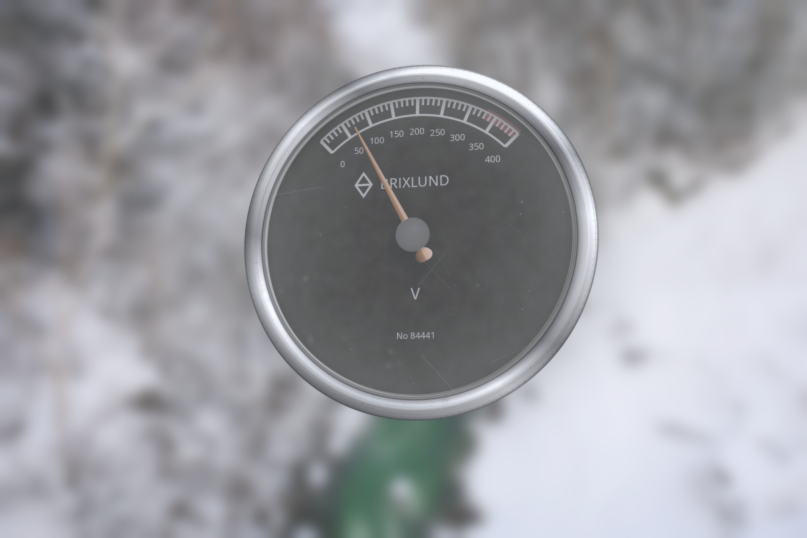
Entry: 70V
